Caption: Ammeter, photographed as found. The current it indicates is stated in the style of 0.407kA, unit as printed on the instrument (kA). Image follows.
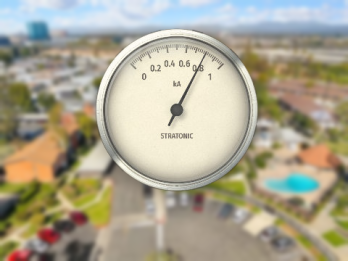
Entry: 0.8kA
